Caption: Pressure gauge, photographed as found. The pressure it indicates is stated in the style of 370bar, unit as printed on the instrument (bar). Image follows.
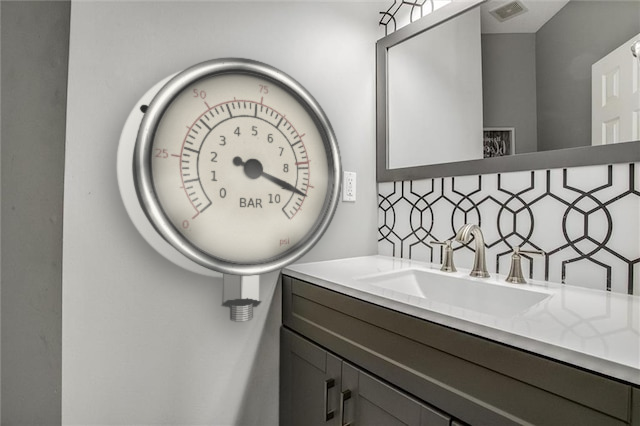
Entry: 9bar
